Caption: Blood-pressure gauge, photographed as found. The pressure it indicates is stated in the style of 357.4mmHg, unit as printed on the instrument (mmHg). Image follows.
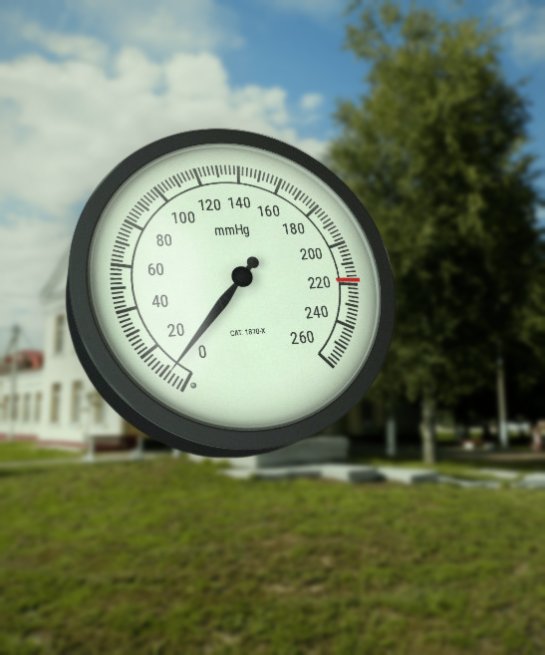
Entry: 8mmHg
